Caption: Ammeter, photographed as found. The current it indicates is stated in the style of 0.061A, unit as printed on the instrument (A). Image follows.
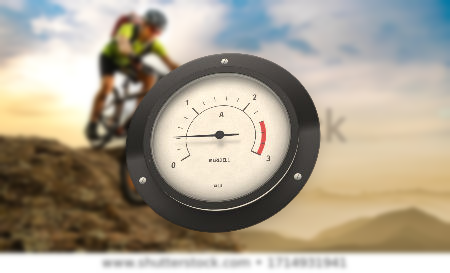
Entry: 0.4A
